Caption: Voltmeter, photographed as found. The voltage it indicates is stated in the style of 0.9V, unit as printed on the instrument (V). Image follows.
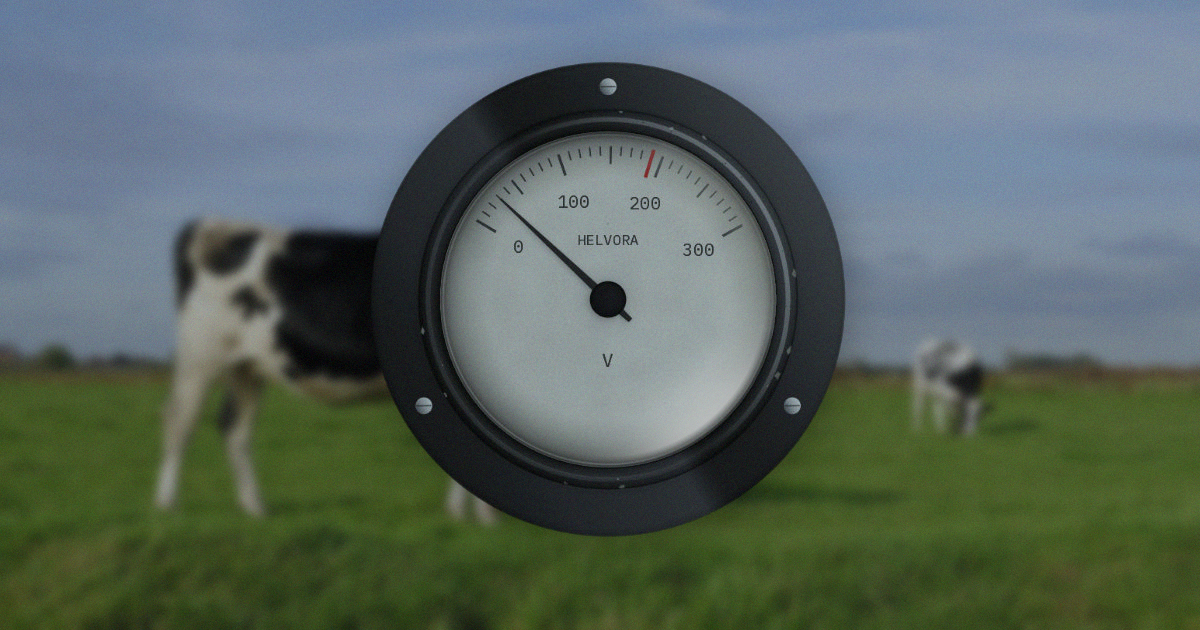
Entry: 30V
